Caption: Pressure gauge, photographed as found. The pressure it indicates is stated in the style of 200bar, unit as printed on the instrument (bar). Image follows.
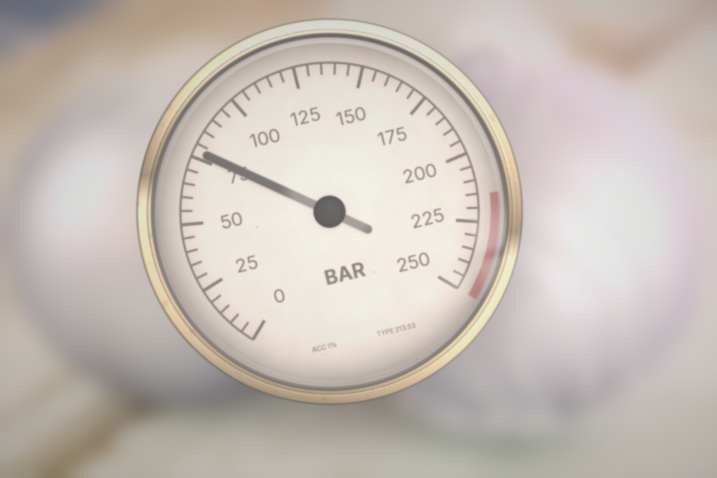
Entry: 77.5bar
